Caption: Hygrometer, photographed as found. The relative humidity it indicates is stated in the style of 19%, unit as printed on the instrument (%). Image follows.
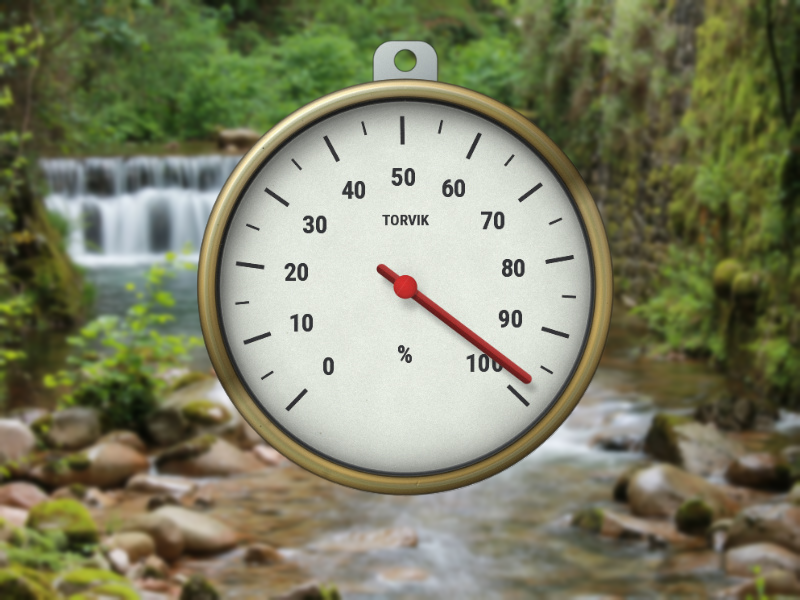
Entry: 97.5%
